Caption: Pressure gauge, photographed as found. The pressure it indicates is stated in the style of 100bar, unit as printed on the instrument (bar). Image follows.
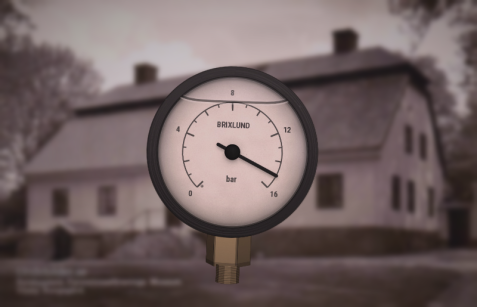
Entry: 15bar
